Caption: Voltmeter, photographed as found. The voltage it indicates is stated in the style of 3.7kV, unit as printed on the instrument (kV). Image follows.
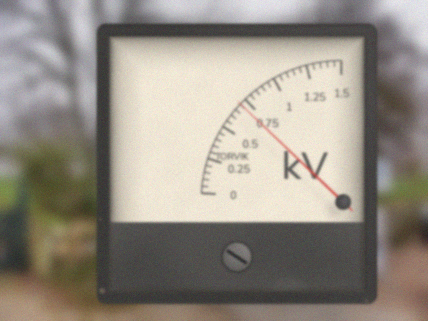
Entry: 0.7kV
